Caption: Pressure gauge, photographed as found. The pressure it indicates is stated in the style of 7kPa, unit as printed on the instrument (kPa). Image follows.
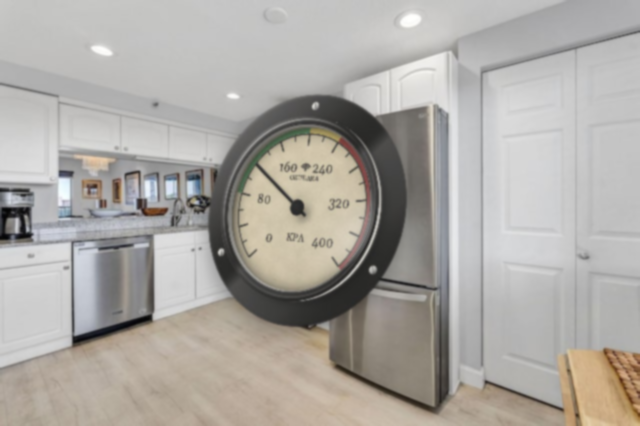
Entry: 120kPa
